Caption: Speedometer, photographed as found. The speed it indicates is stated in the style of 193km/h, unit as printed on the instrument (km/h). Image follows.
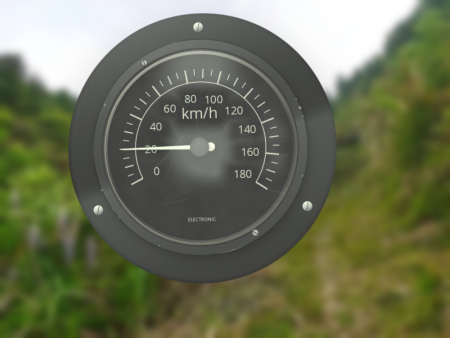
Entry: 20km/h
